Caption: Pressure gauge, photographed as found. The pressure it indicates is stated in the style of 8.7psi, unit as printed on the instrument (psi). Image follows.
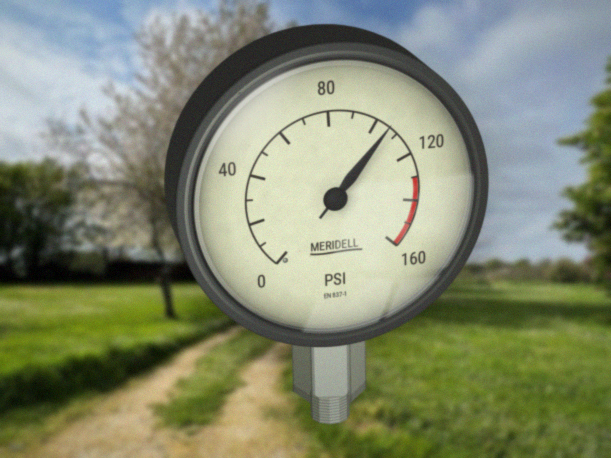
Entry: 105psi
